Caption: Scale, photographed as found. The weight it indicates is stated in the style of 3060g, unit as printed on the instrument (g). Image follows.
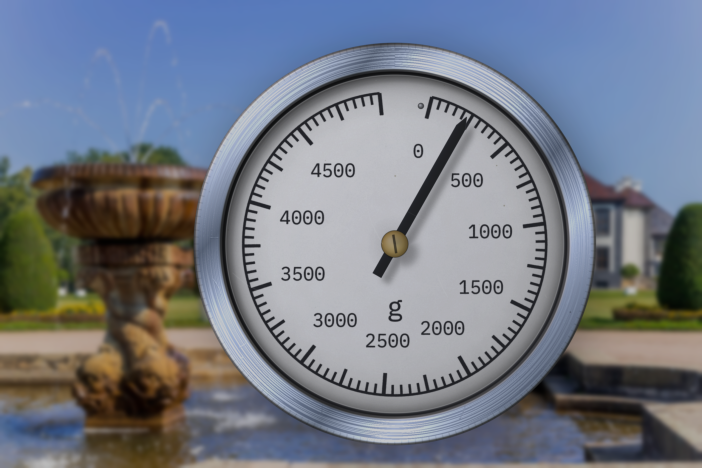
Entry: 225g
